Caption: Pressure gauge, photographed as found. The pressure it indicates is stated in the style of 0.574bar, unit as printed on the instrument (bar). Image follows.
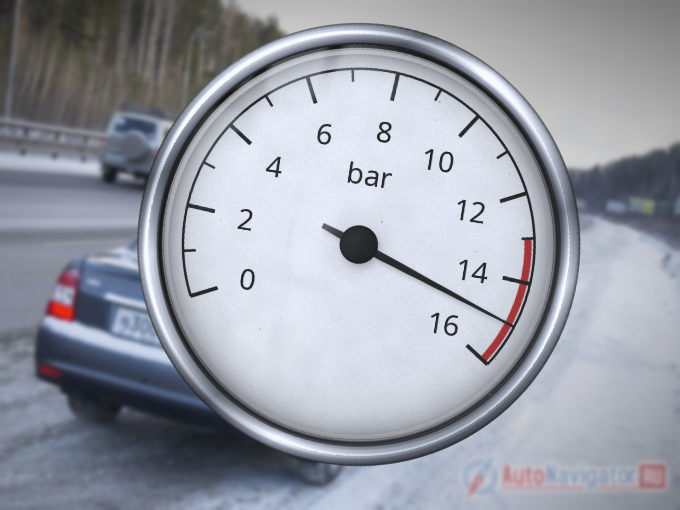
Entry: 15bar
